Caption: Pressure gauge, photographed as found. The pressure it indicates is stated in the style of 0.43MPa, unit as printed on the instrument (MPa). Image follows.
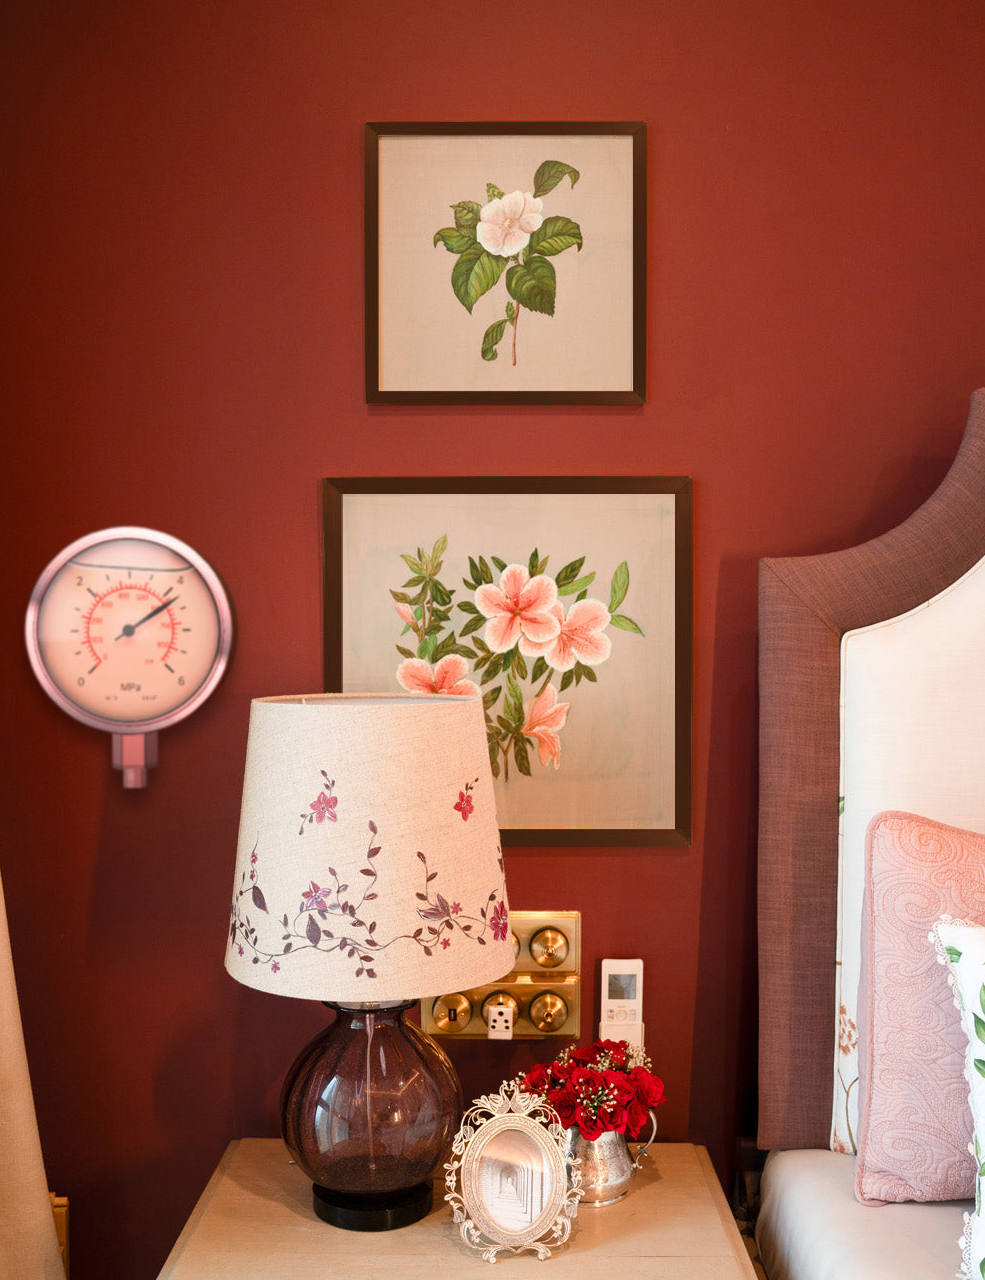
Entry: 4.25MPa
